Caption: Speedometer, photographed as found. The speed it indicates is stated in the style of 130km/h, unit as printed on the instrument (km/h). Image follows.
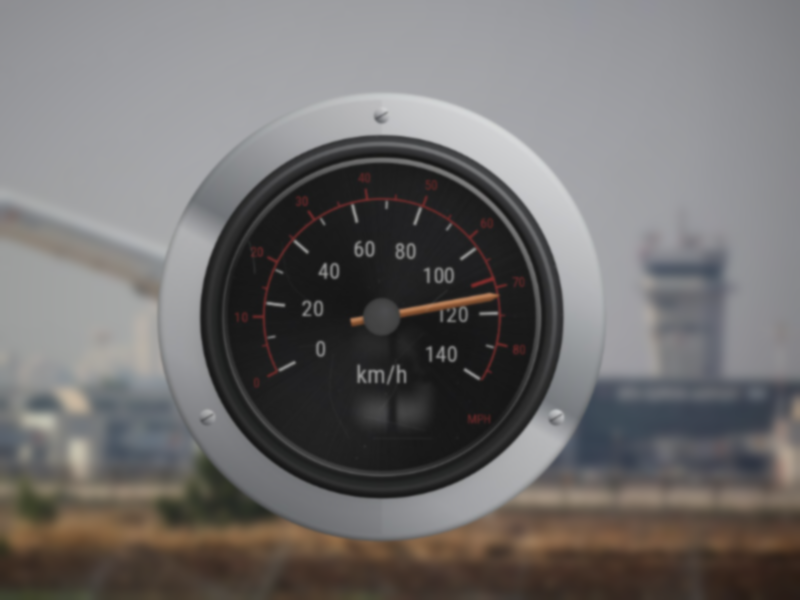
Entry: 115km/h
